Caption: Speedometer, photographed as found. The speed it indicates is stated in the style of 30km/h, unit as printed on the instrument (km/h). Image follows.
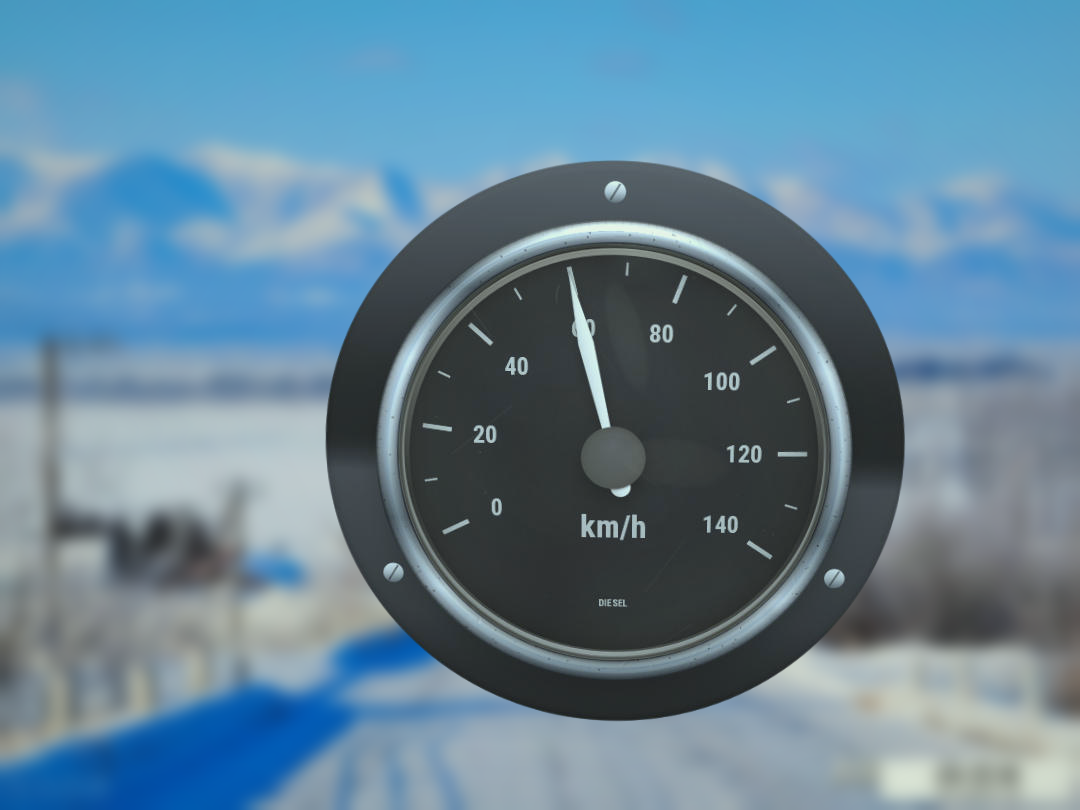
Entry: 60km/h
